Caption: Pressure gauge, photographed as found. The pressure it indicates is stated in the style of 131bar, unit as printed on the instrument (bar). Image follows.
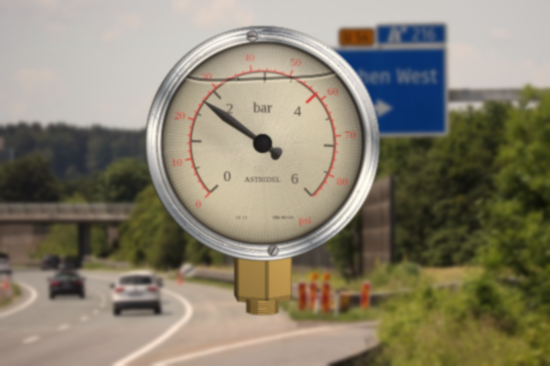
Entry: 1.75bar
